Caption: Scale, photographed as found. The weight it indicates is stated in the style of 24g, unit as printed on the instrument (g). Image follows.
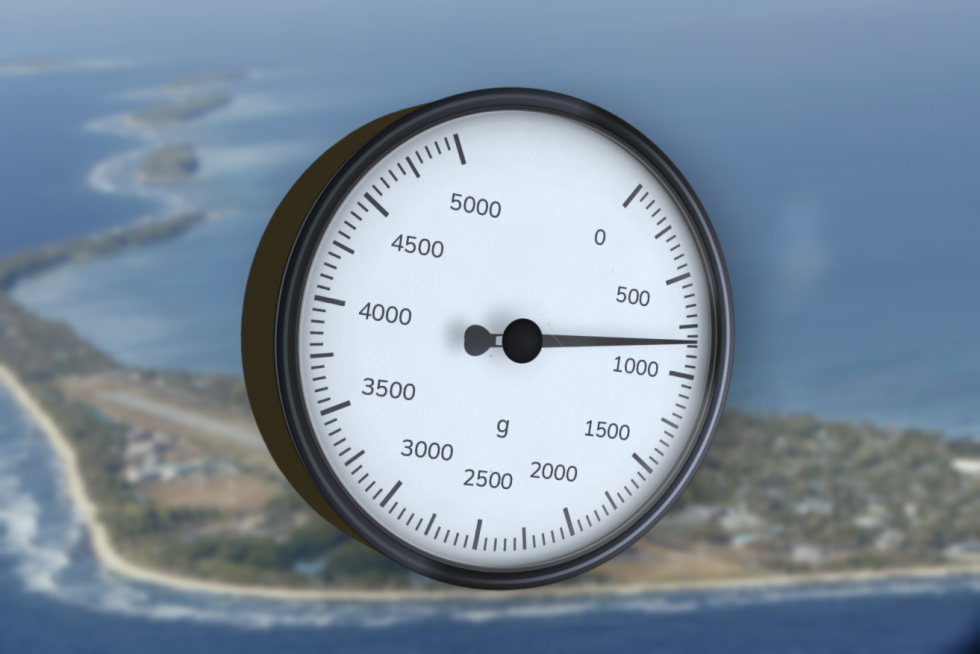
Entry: 825g
